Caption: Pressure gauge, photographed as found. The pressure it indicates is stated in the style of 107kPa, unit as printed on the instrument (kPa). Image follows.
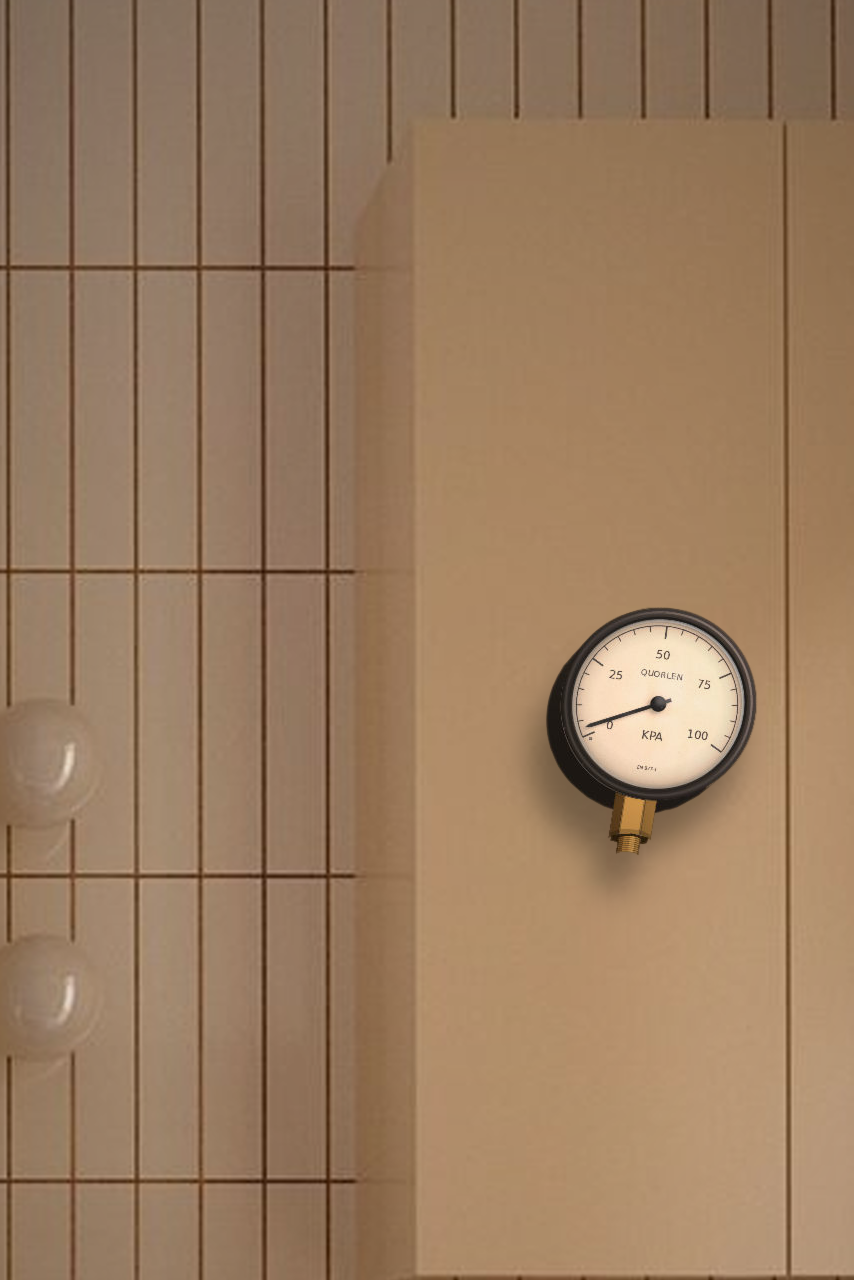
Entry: 2.5kPa
